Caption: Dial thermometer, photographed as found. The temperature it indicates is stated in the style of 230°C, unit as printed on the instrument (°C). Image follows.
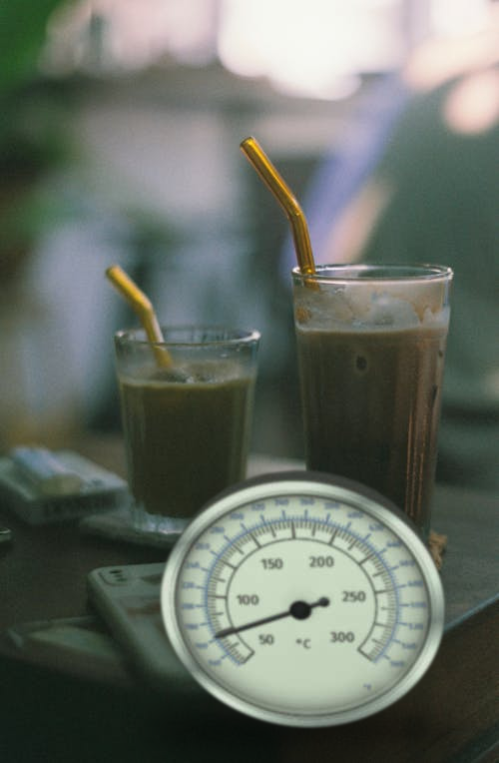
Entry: 75°C
